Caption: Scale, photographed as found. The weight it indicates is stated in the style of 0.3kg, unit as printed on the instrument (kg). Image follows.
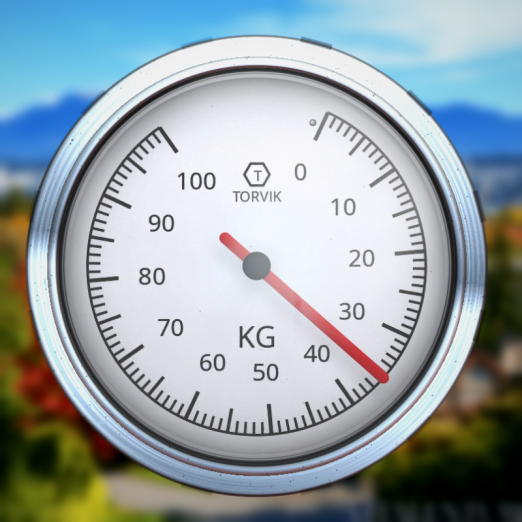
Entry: 35.5kg
